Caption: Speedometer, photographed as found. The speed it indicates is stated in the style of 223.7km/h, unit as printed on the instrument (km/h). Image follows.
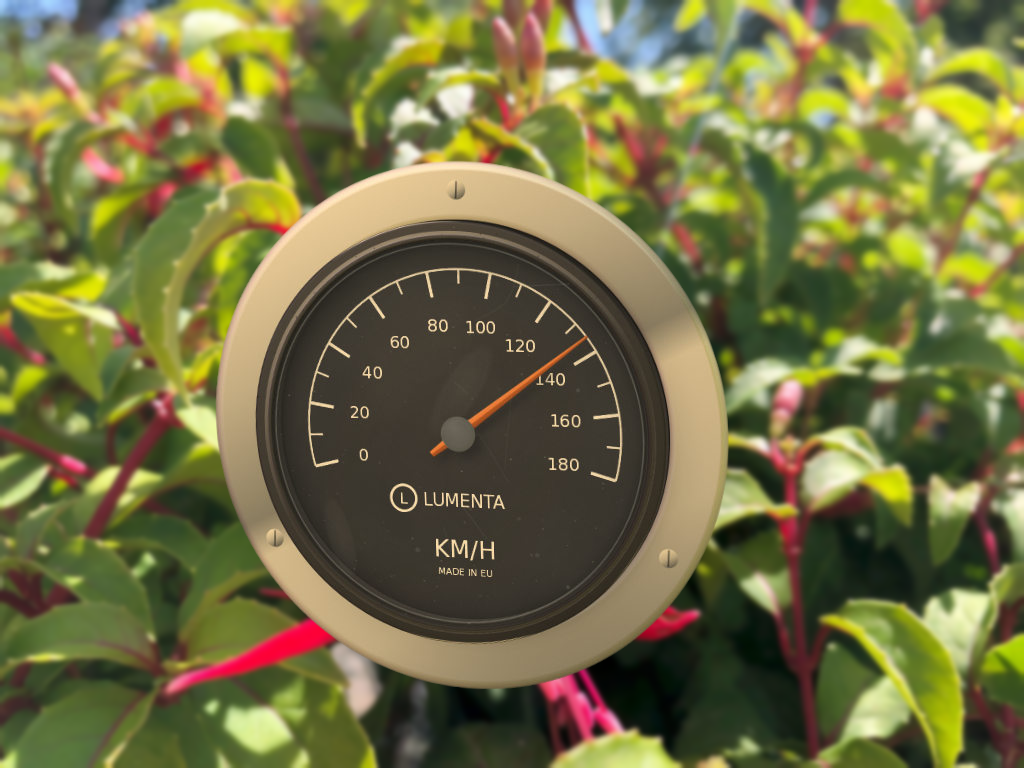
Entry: 135km/h
